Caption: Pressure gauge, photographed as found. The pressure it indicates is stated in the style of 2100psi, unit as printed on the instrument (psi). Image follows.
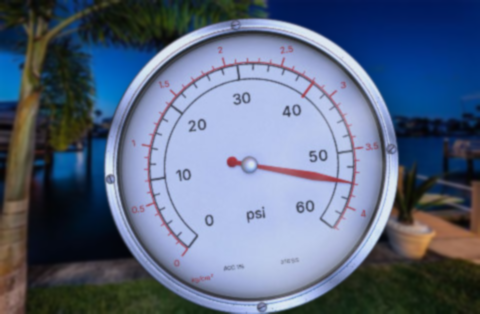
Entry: 54psi
